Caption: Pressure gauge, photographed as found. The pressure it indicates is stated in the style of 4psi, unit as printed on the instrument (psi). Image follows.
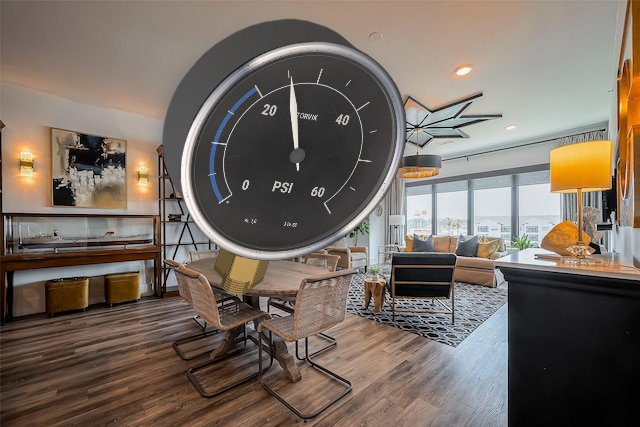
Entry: 25psi
